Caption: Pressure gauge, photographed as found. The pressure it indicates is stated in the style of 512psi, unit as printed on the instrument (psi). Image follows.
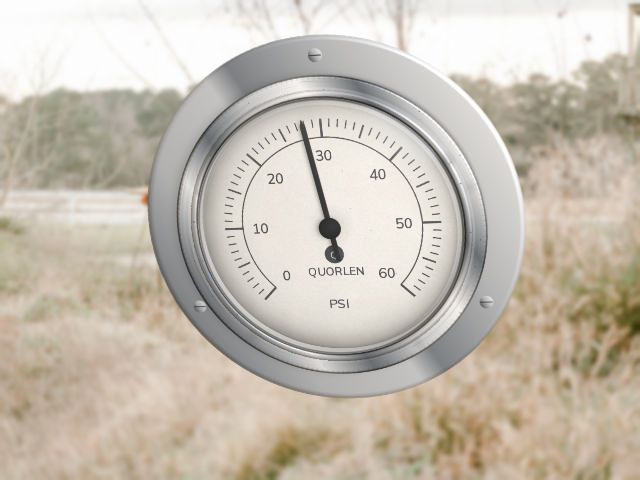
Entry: 28psi
